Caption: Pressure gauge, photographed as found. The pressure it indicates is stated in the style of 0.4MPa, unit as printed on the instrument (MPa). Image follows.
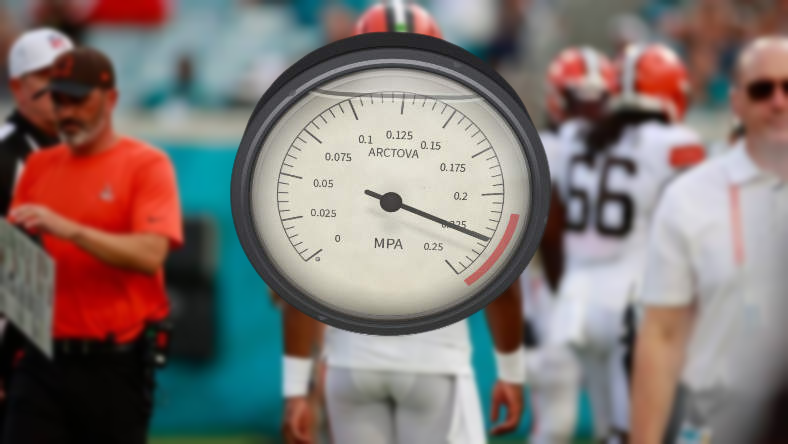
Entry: 0.225MPa
